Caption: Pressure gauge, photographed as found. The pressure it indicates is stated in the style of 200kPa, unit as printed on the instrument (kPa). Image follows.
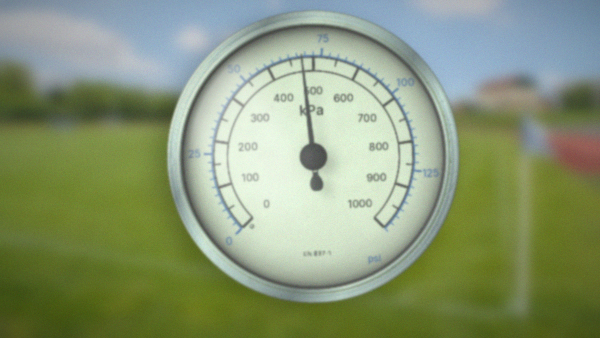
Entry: 475kPa
